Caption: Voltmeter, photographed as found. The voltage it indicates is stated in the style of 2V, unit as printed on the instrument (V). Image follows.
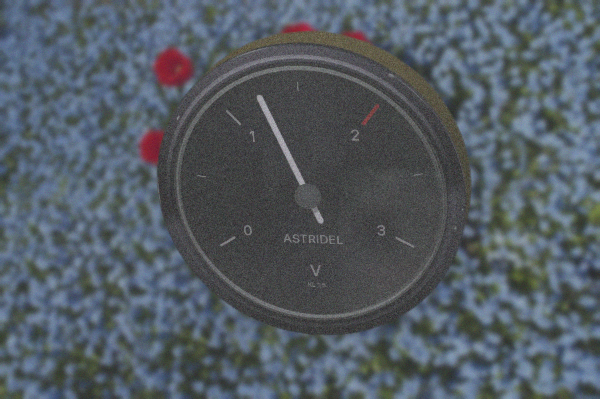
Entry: 1.25V
